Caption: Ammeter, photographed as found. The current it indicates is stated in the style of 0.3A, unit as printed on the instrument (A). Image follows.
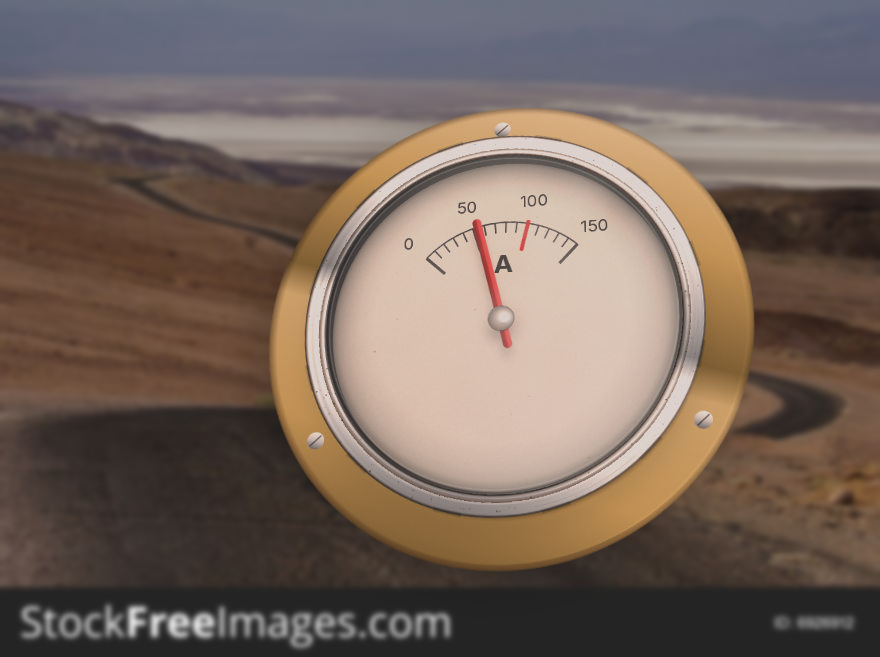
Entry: 55A
